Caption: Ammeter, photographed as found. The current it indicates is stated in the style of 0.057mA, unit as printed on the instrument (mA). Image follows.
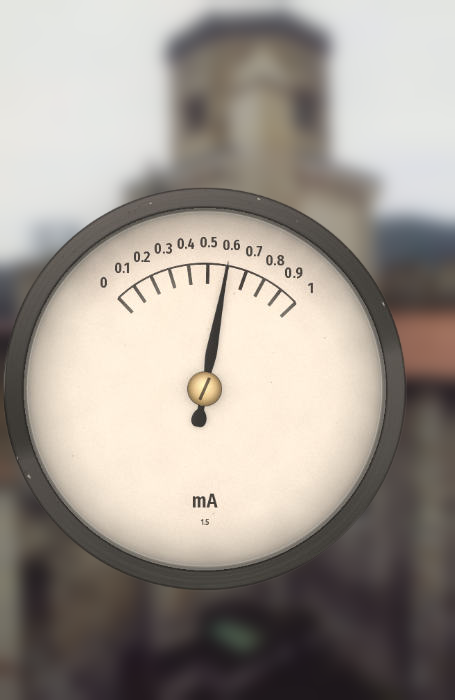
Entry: 0.6mA
